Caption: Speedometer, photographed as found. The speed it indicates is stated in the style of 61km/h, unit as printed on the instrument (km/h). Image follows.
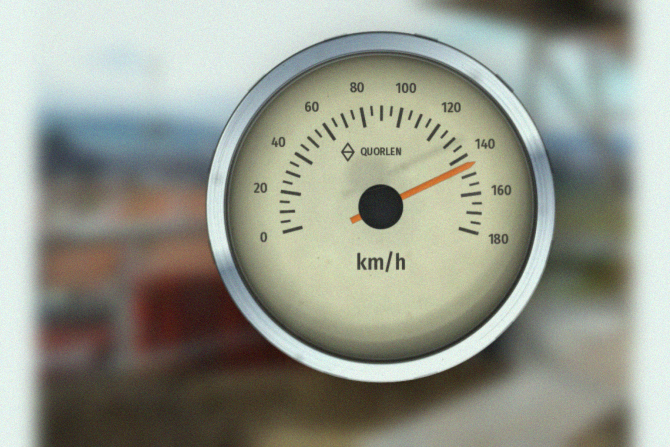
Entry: 145km/h
